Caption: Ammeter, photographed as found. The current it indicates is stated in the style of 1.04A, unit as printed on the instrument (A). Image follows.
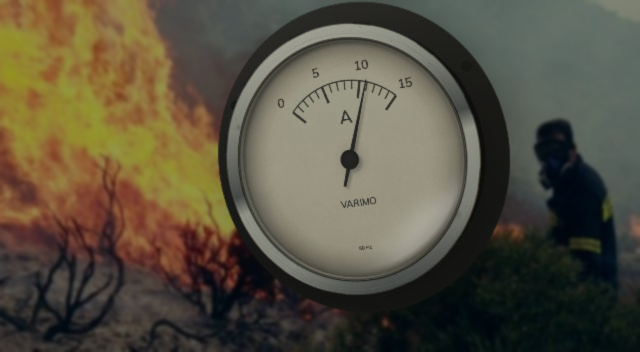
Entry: 11A
